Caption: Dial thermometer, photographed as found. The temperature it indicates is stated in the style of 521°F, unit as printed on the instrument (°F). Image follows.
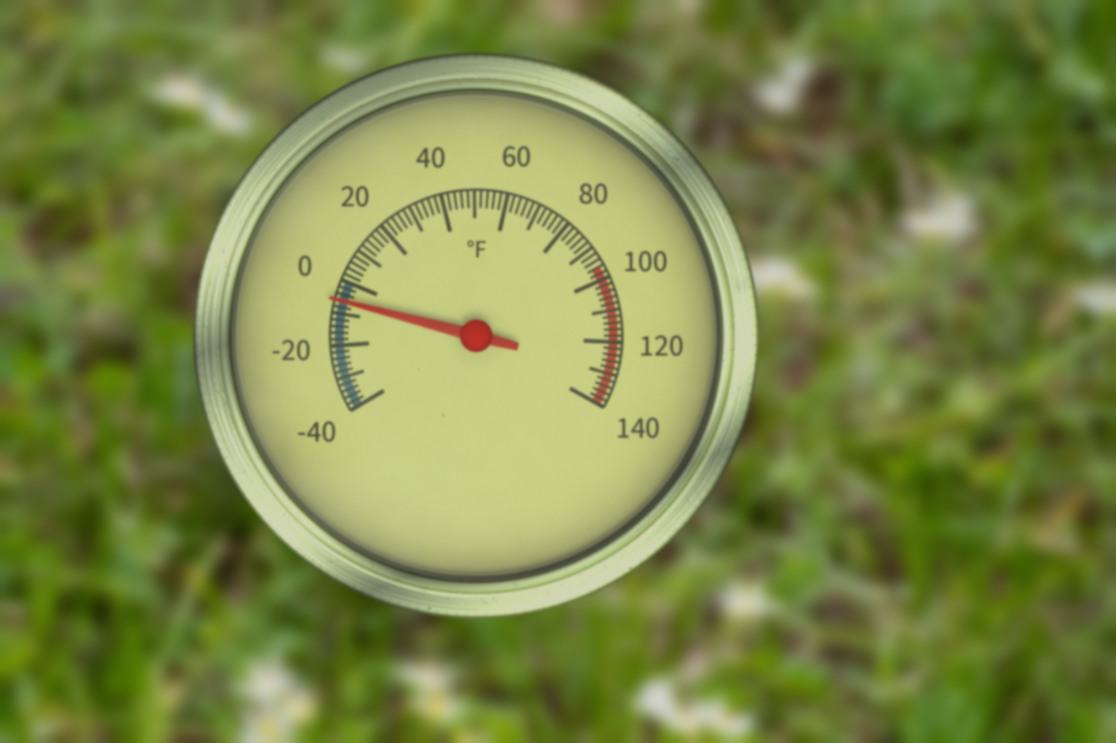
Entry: -6°F
